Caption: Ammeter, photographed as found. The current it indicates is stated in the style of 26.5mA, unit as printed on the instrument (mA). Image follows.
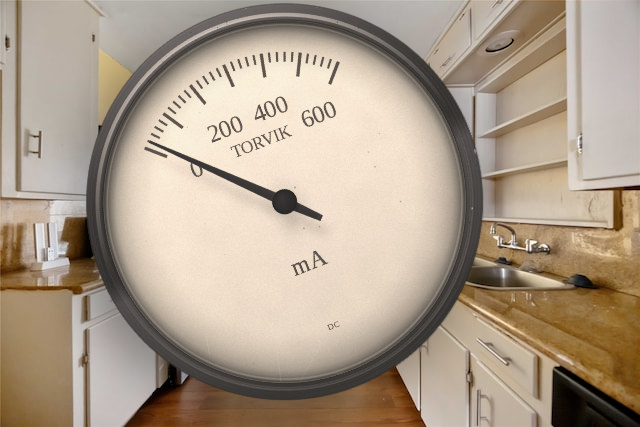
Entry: 20mA
